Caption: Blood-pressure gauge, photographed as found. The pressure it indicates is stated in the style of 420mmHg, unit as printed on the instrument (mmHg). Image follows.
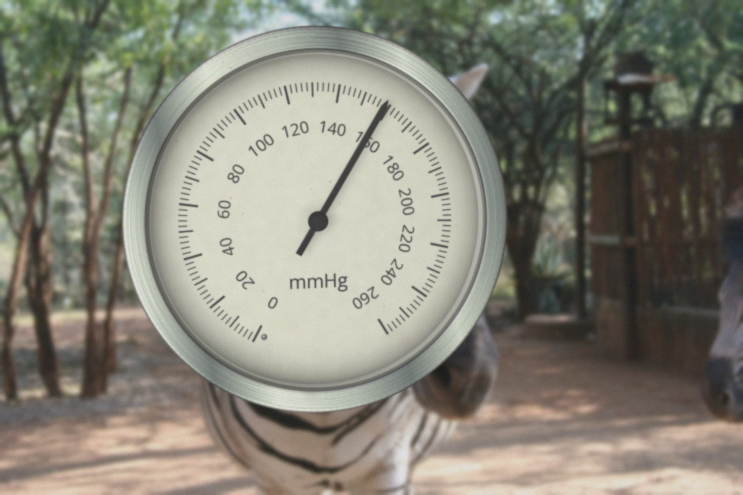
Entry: 158mmHg
